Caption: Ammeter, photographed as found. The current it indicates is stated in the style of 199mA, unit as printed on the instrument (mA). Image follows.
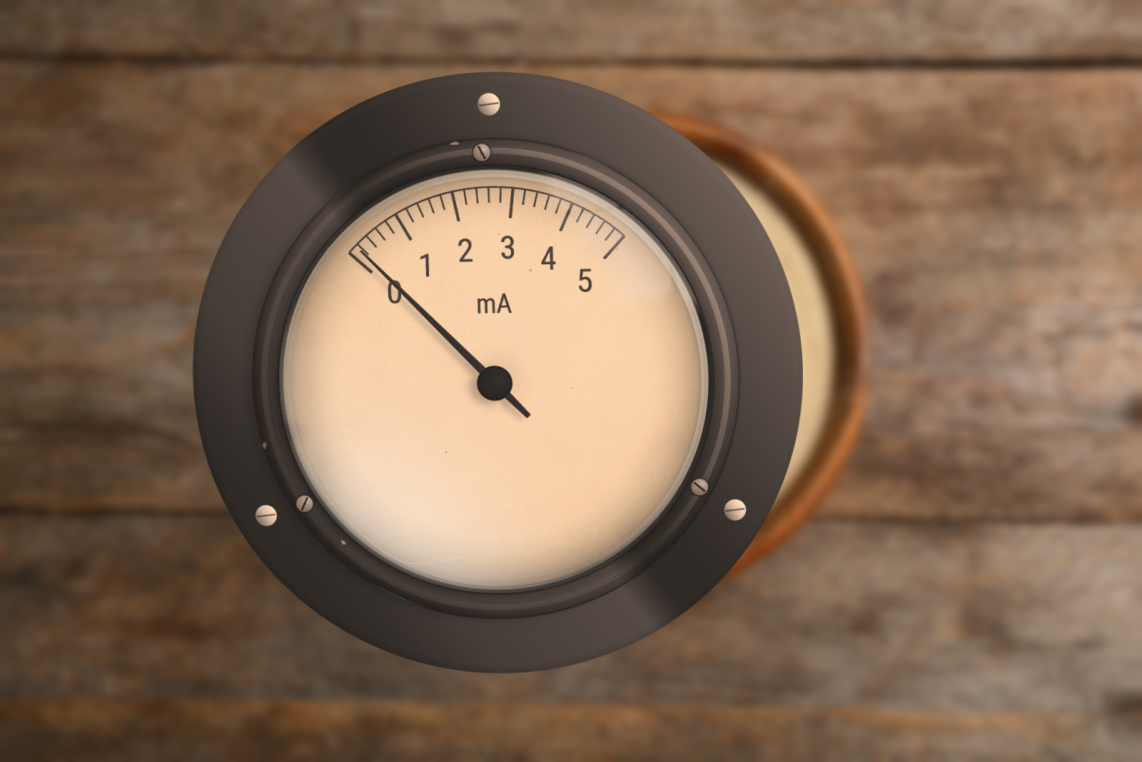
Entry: 0.2mA
